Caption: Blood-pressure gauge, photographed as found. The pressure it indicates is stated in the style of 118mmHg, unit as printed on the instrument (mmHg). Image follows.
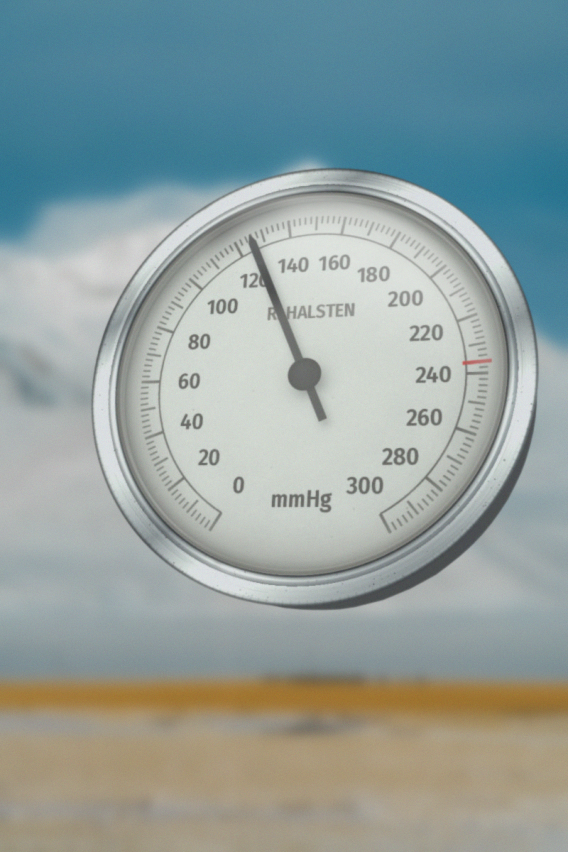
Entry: 126mmHg
